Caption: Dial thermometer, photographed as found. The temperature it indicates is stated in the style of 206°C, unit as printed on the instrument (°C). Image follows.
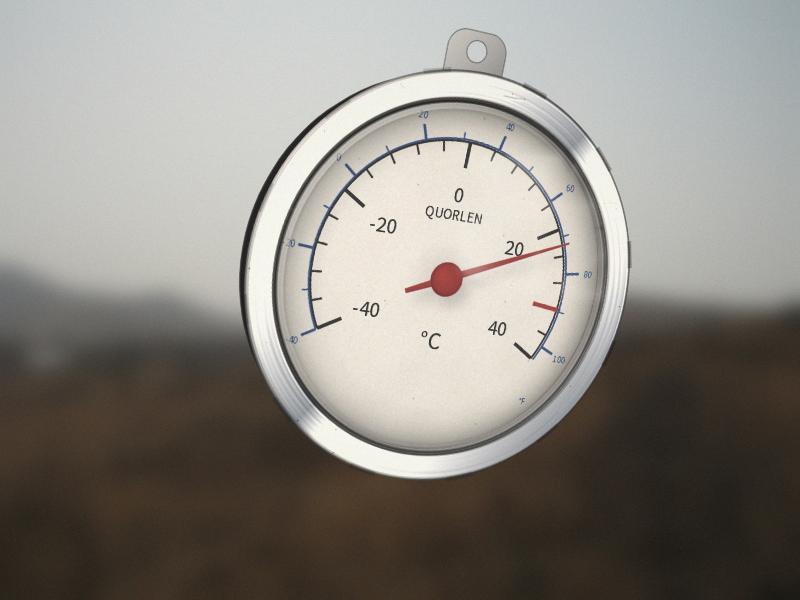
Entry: 22°C
